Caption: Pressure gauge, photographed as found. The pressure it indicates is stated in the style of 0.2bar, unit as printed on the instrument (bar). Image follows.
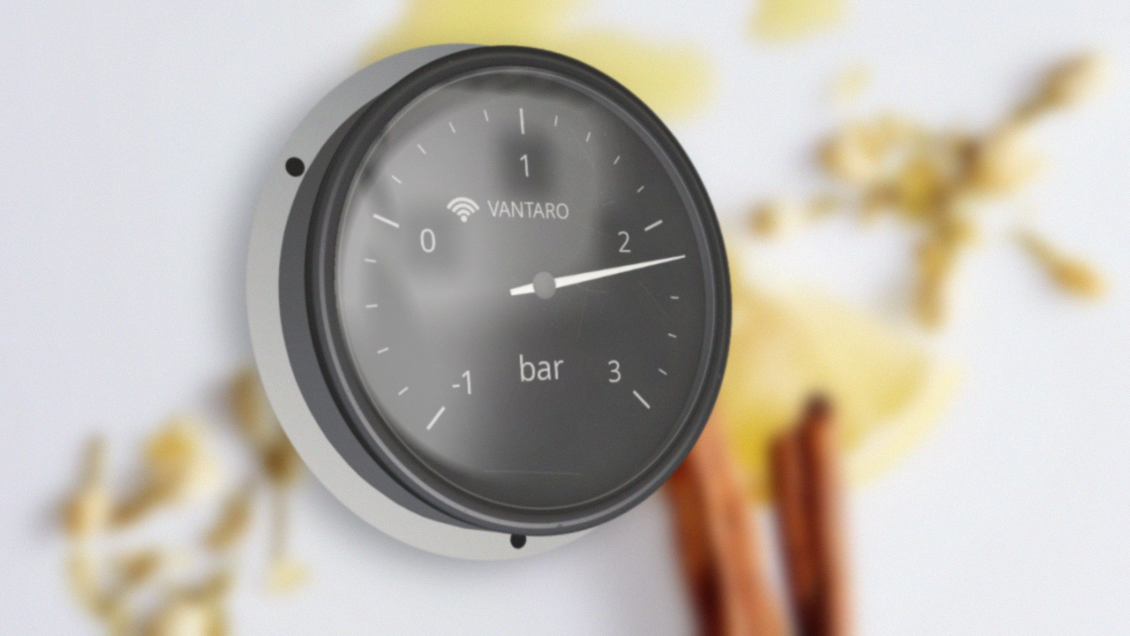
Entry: 2.2bar
